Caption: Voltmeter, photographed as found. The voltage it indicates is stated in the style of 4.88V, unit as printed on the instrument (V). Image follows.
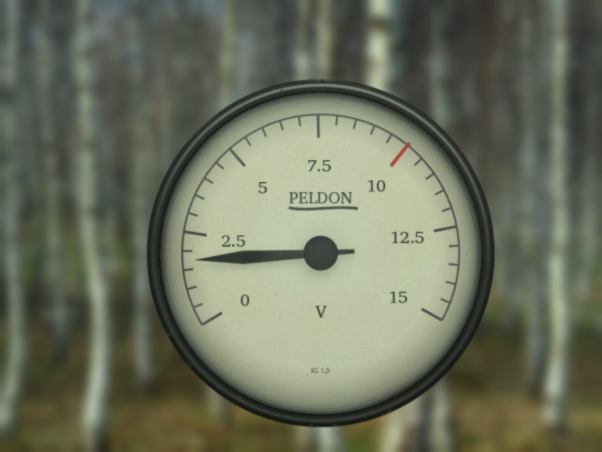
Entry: 1.75V
